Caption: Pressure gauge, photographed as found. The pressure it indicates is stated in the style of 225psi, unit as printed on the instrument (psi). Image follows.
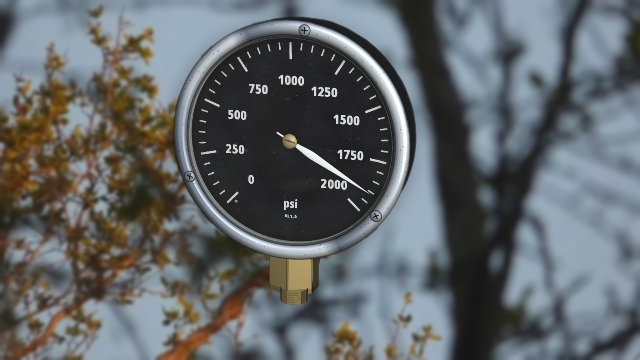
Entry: 1900psi
